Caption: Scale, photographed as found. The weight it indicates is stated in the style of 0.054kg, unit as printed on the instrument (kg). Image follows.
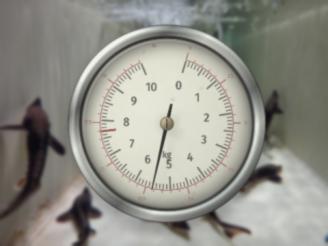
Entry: 5.5kg
